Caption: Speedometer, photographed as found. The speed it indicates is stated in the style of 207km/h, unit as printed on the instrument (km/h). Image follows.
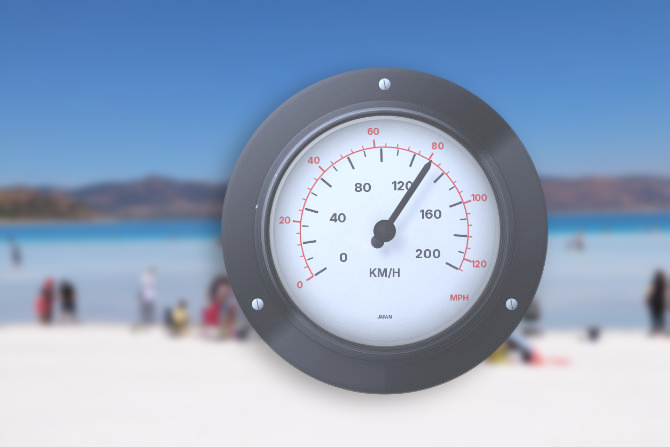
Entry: 130km/h
